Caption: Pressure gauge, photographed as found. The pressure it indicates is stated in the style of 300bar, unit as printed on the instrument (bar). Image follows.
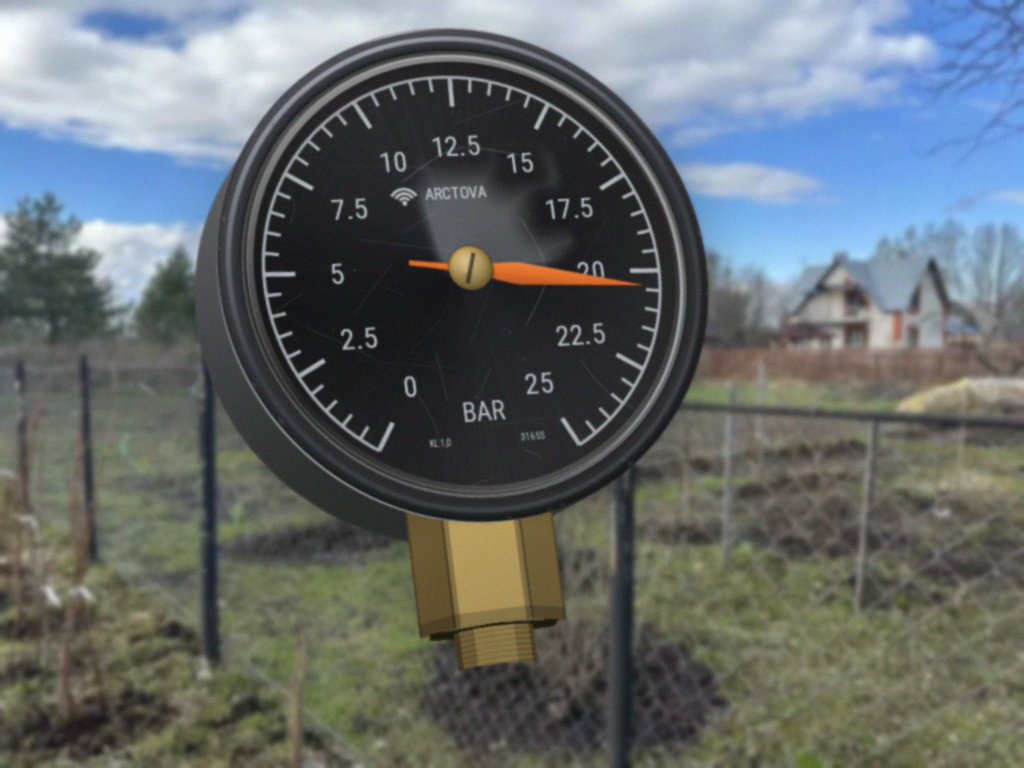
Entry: 20.5bar
